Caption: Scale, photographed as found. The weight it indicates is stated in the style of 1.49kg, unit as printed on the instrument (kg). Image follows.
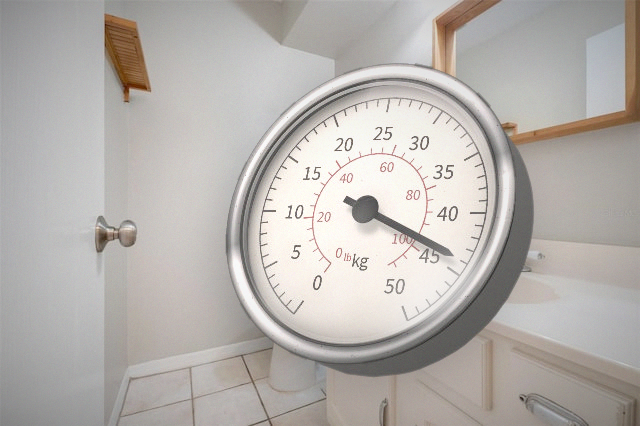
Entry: 44kg
